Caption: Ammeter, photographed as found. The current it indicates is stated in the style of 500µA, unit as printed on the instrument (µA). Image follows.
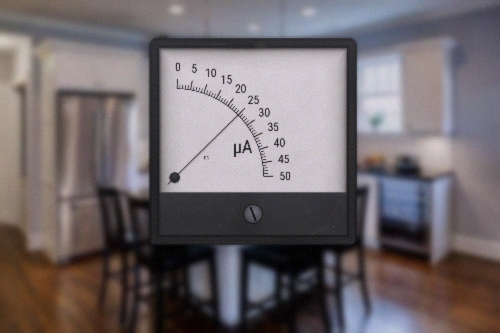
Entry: 25µA
